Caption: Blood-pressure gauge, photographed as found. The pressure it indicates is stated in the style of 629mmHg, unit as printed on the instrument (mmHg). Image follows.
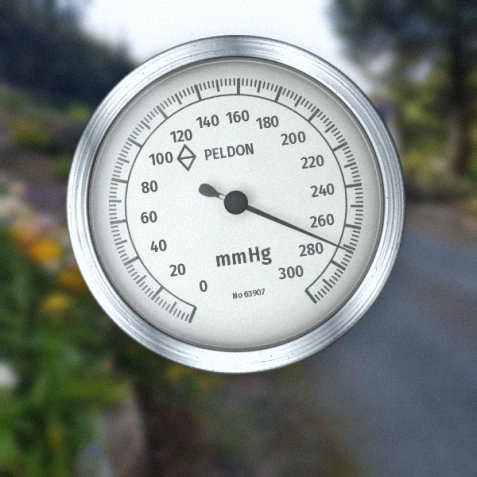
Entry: 272mmHg
